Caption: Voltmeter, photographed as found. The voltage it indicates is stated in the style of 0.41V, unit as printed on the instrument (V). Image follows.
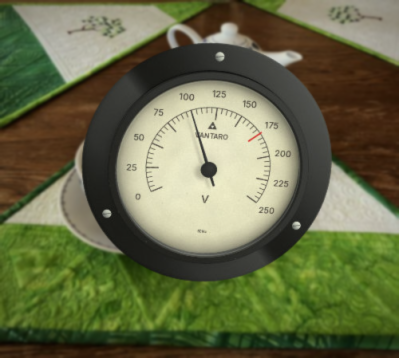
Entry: 100V
